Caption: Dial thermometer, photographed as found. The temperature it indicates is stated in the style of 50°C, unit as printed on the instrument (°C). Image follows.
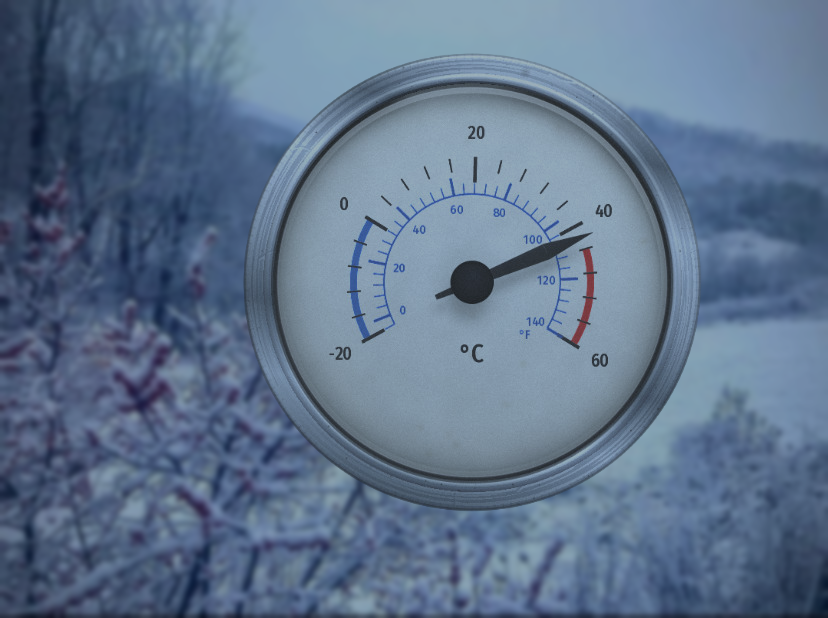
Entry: 42°C
